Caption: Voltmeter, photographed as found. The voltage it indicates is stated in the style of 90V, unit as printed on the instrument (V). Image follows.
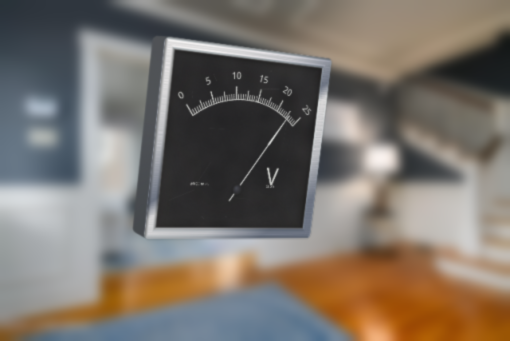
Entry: 22.5V
